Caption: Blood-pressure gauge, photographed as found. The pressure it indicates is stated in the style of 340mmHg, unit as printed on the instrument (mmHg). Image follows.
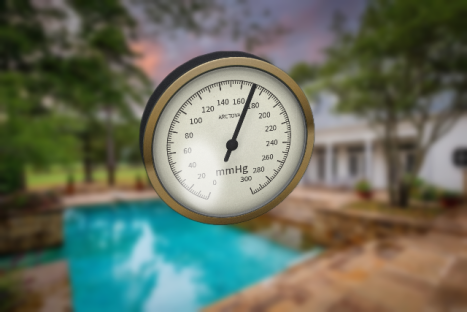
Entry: 170mmHg
